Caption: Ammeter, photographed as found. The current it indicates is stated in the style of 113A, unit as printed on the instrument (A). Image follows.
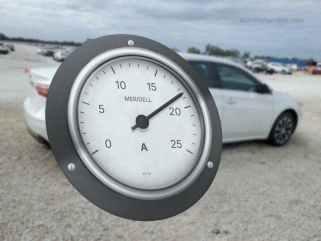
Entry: 18.5A
